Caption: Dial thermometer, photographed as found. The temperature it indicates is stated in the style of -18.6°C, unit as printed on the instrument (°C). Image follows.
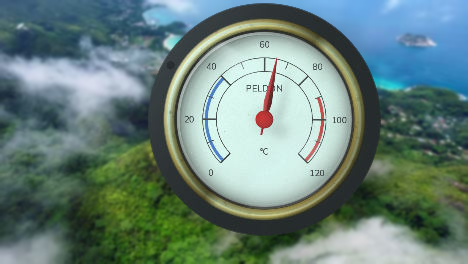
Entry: 65°C
